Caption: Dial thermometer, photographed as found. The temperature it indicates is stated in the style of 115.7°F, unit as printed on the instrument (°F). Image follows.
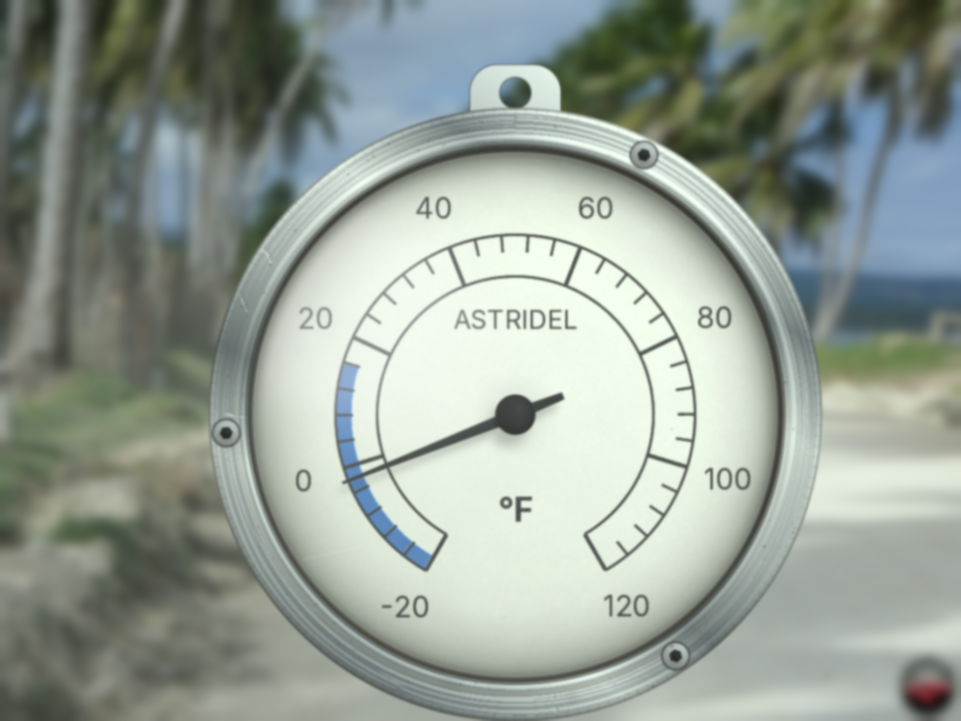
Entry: -2°F
